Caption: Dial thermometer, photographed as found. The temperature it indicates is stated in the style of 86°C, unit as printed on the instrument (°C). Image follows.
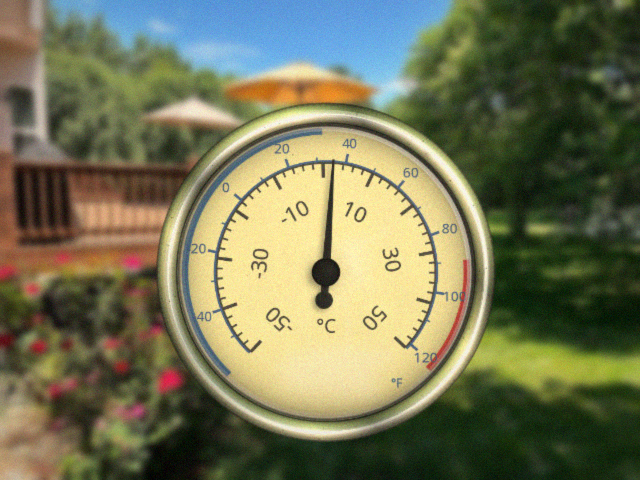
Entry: 2°C
